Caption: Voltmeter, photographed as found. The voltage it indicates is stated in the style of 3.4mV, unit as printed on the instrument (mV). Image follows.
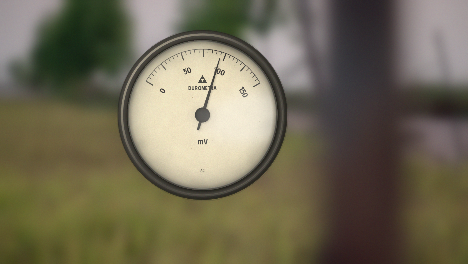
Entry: 95mV
